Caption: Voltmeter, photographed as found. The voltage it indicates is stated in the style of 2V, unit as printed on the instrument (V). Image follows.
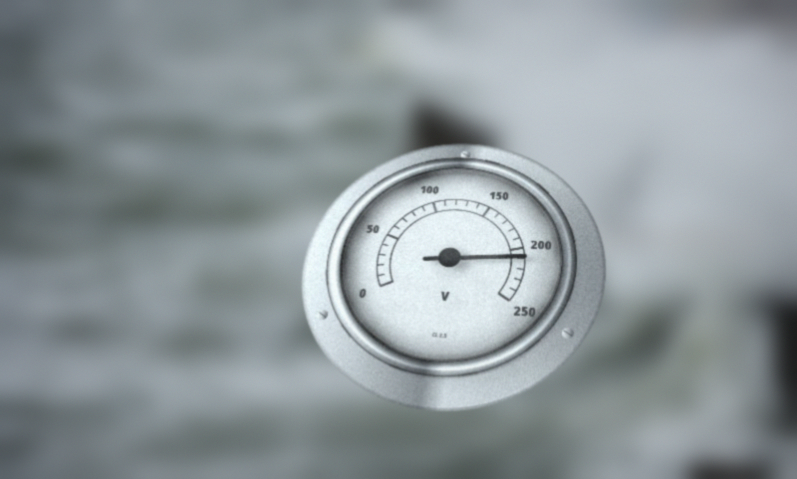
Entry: 210V
